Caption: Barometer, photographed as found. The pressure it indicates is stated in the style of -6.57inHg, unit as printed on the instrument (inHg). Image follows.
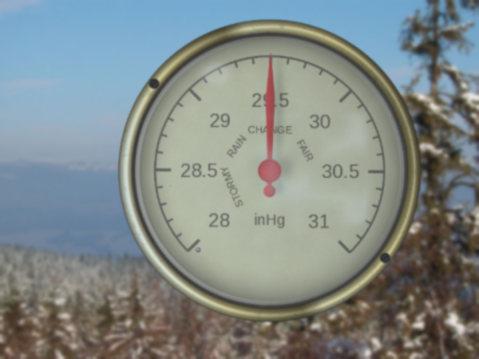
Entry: 29.5inHg
